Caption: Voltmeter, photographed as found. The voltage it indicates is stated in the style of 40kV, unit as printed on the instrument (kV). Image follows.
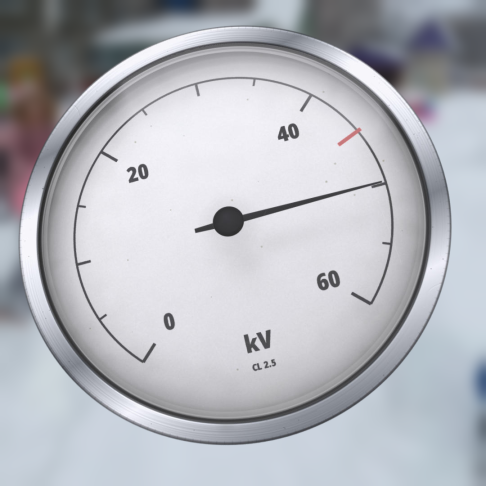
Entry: 50kV
